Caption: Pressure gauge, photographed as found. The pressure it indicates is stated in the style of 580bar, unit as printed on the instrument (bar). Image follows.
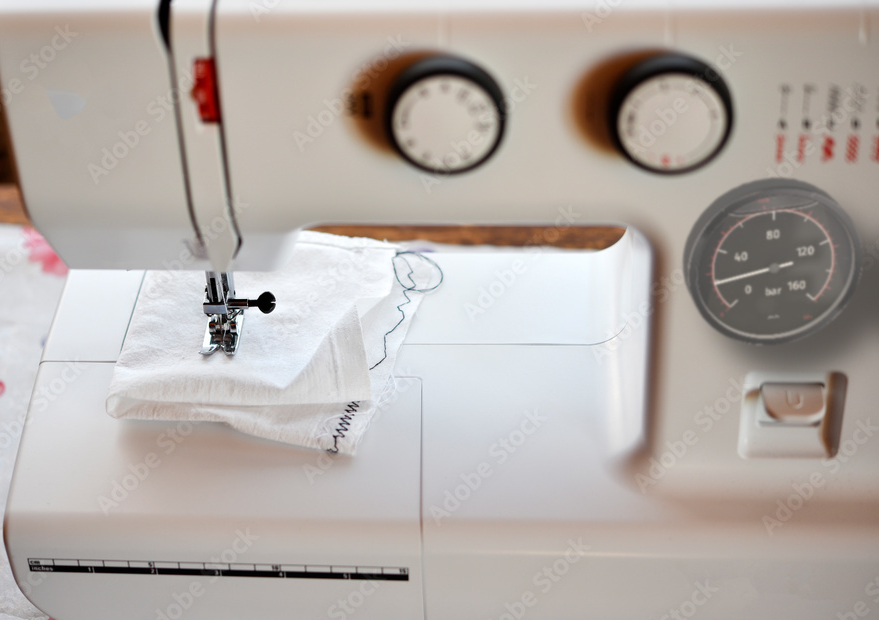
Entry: 20bar
